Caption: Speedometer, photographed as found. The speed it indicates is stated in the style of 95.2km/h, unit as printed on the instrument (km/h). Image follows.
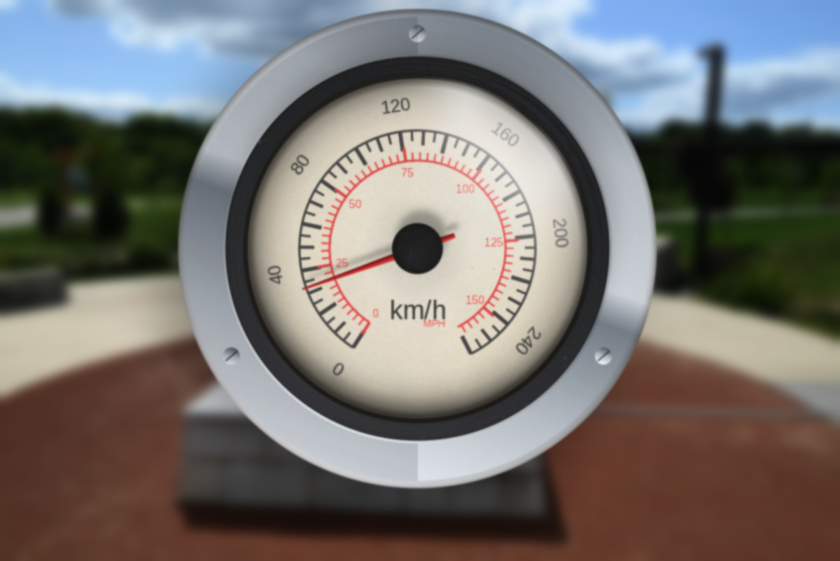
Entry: 32.5km/h
